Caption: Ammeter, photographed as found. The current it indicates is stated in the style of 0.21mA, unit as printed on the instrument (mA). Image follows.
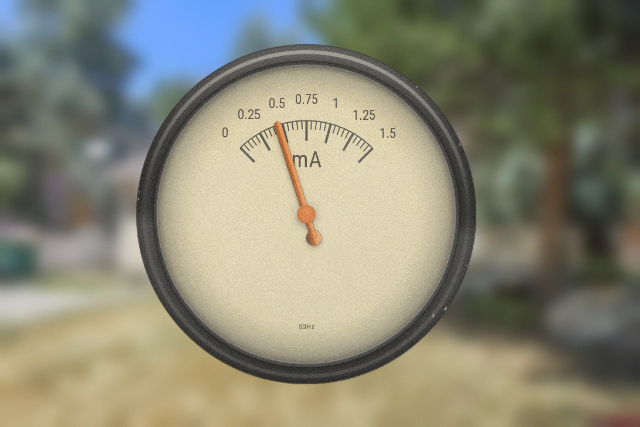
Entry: 0.45mA
